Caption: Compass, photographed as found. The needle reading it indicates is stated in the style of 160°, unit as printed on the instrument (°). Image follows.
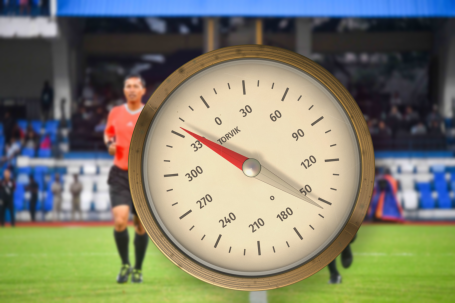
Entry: 335°
